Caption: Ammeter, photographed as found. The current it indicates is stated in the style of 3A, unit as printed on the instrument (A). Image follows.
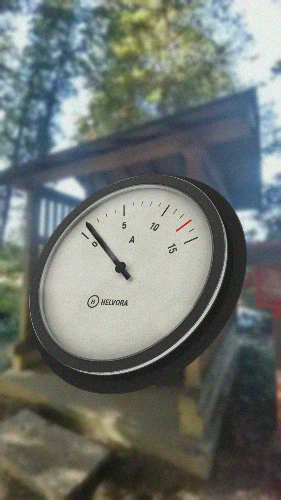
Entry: 1A
